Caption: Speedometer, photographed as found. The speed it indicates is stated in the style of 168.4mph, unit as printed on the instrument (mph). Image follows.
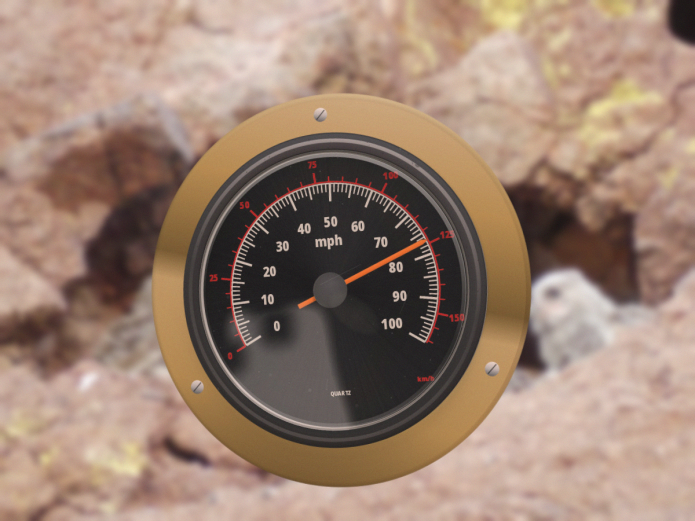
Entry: 77mph
